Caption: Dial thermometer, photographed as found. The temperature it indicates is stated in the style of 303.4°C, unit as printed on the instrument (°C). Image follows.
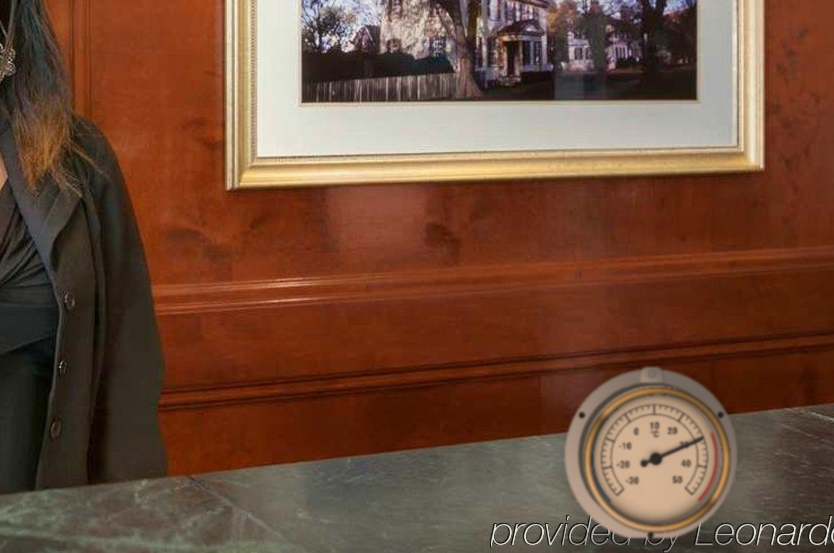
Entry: 30°C
